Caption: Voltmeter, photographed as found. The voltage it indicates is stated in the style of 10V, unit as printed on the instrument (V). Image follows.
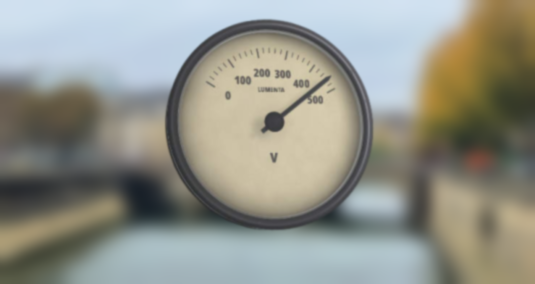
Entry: 460V
